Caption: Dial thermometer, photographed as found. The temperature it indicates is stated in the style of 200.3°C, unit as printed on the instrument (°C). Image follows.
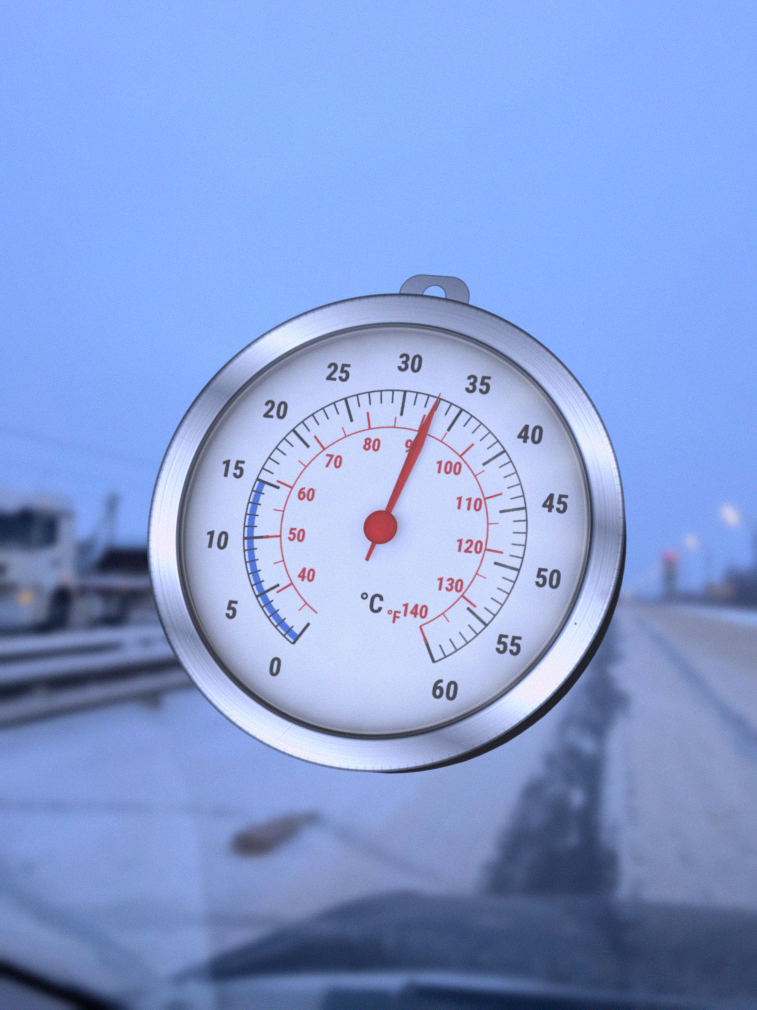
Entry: 33°C
